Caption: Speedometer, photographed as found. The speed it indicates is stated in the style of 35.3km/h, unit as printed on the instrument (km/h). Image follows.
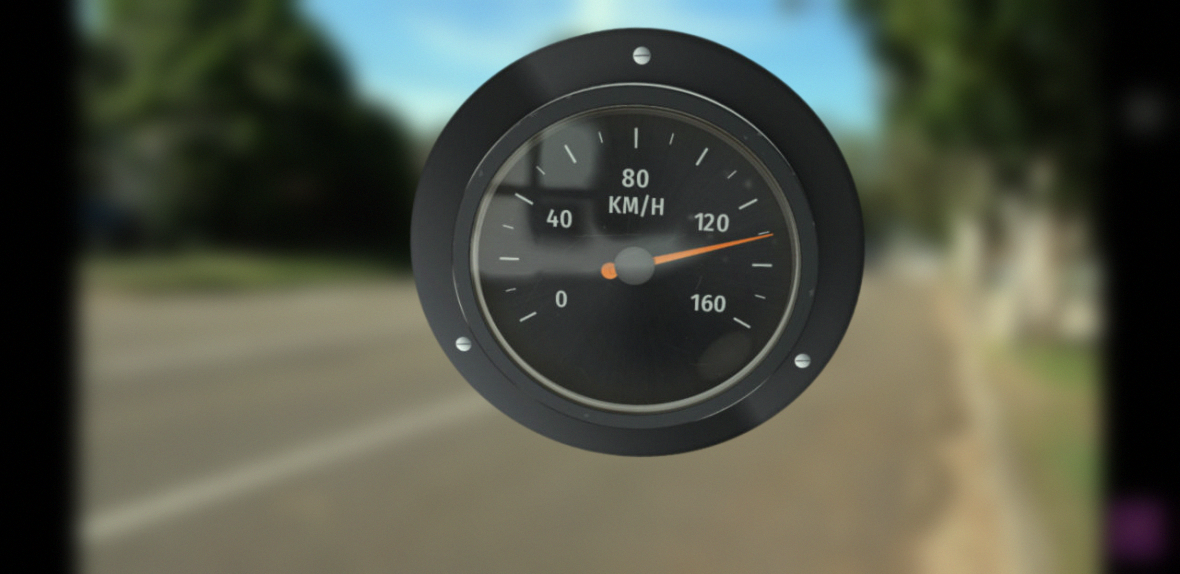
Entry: 130km/h
